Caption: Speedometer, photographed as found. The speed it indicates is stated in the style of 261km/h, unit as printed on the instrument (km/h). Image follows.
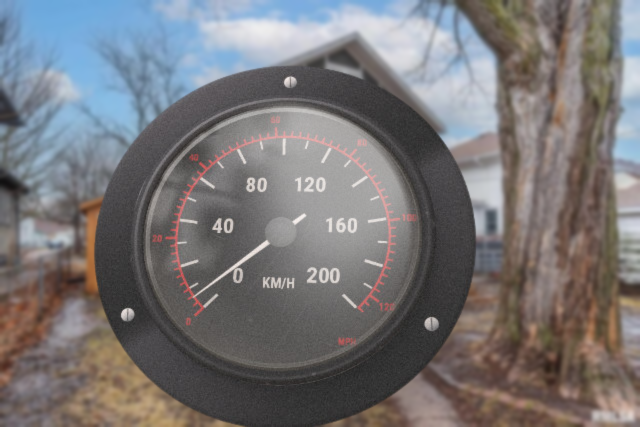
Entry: 5km/h
